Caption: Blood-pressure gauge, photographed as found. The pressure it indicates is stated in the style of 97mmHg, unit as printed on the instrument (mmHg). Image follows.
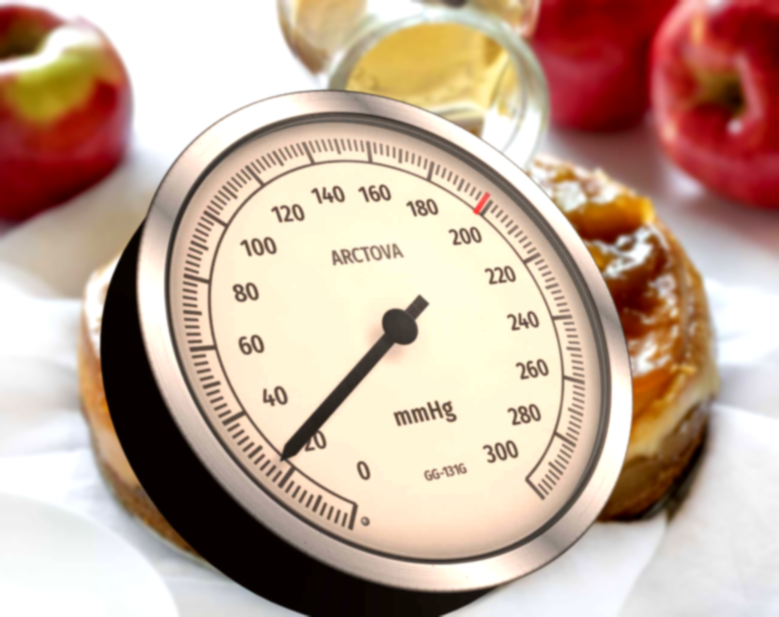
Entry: 24mmHg
